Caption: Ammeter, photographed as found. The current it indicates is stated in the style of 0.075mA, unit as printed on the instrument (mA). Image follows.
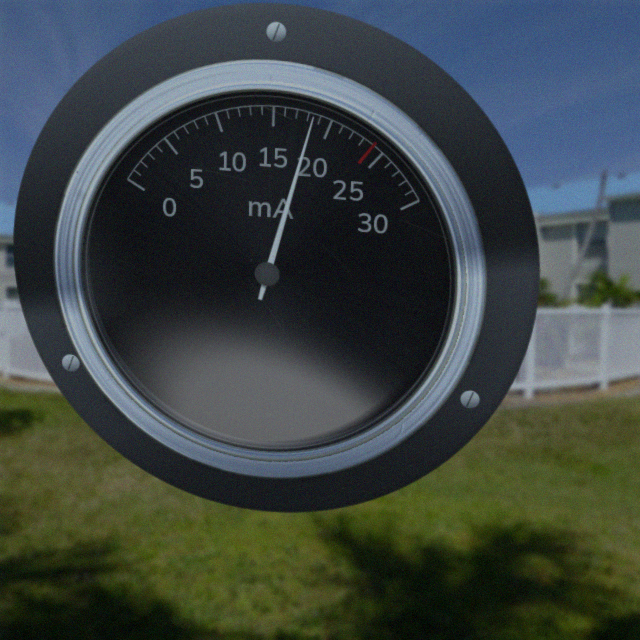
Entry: 18.5mA
